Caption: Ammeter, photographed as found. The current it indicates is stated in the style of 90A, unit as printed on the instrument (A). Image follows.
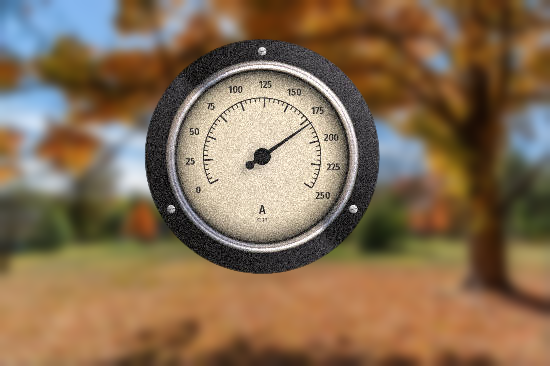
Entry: 180A
